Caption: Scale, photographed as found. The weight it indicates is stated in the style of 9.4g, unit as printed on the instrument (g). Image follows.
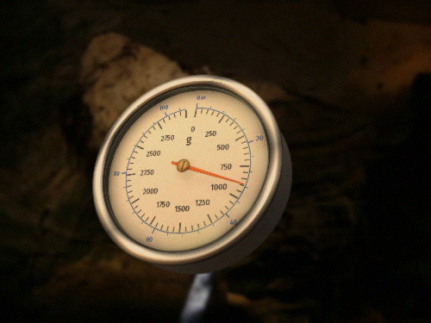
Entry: 900g
